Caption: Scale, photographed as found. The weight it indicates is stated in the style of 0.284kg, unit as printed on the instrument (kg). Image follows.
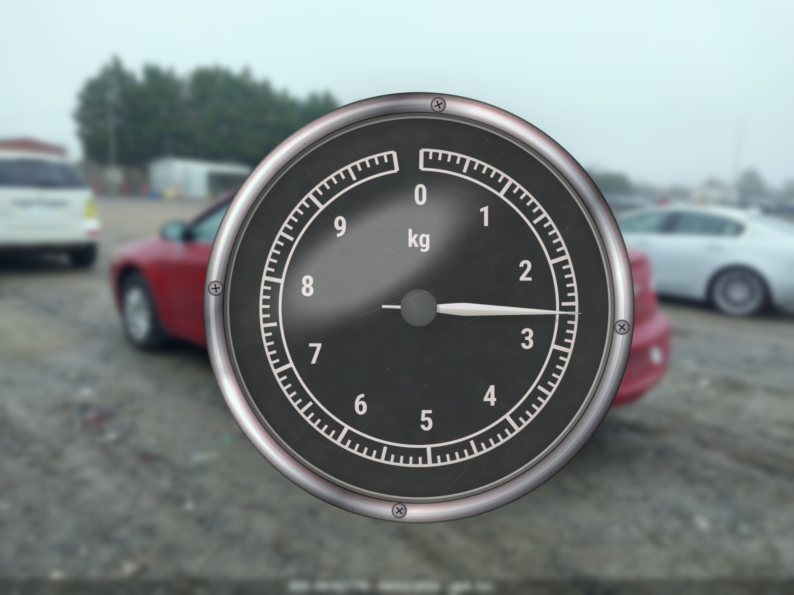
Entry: 2.6kg
